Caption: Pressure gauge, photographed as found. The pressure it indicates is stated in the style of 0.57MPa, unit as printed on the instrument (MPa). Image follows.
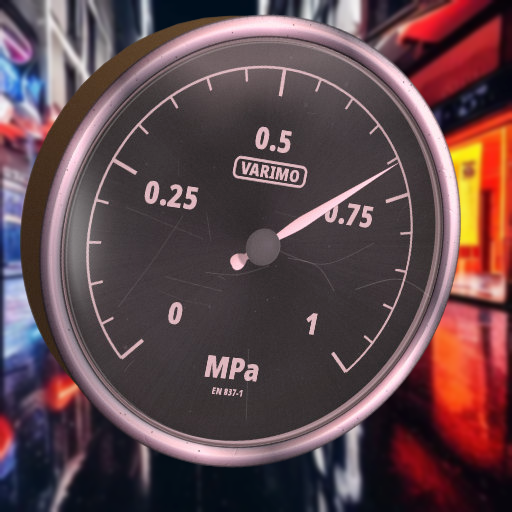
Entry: 0.7MPa
